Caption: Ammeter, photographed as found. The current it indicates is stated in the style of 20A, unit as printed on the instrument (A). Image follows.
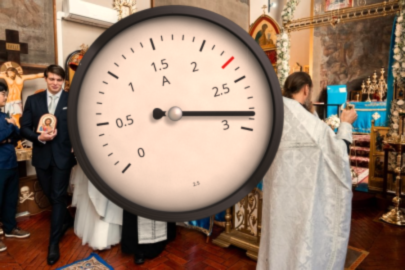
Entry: 2.85A
